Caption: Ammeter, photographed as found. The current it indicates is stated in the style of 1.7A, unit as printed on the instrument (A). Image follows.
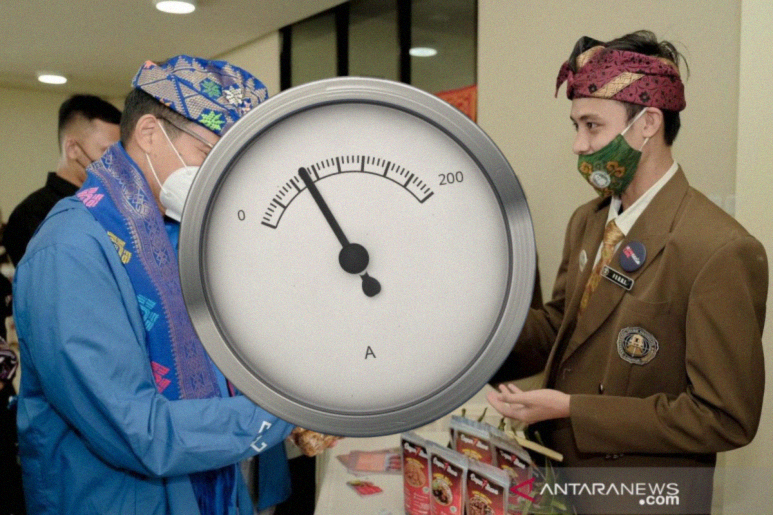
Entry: 65A
